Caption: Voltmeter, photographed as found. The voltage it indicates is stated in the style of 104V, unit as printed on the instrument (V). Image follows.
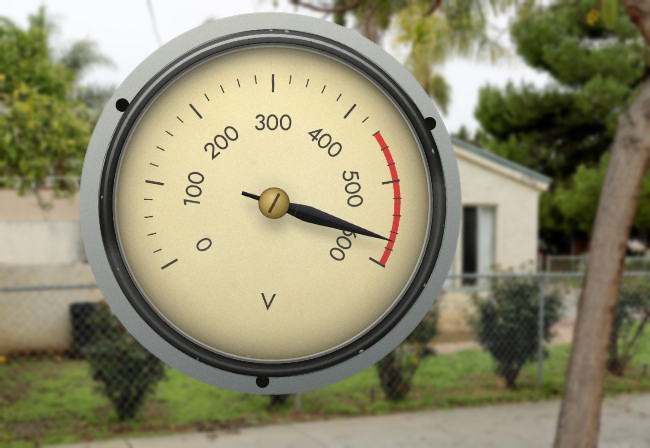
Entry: 570V
